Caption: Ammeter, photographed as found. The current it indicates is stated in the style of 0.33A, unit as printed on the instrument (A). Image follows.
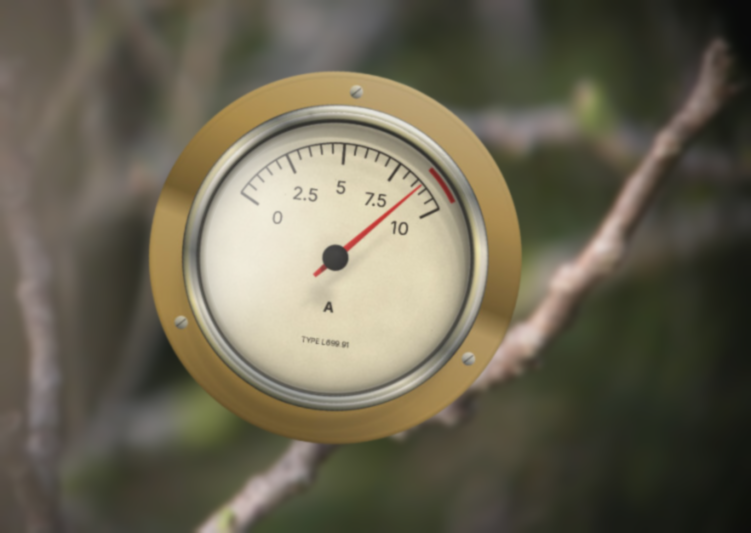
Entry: 8.75A
